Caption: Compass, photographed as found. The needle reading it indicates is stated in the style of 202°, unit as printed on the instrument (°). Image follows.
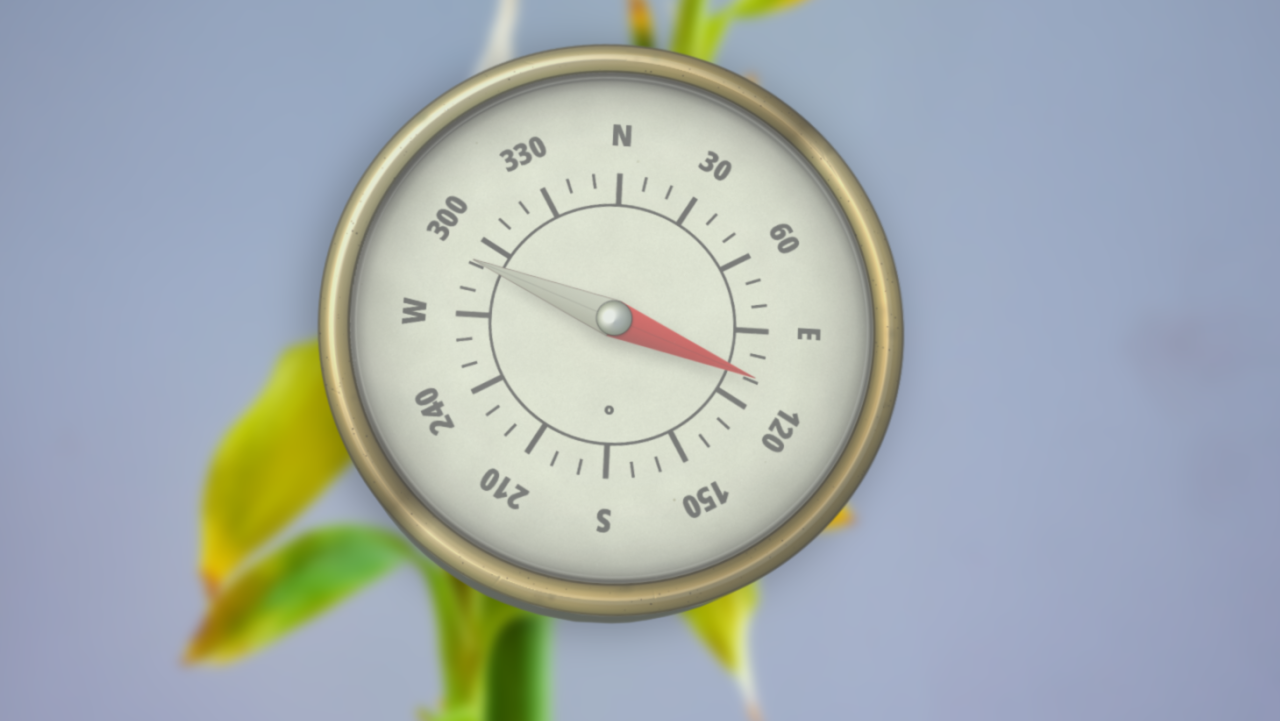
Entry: 110°
